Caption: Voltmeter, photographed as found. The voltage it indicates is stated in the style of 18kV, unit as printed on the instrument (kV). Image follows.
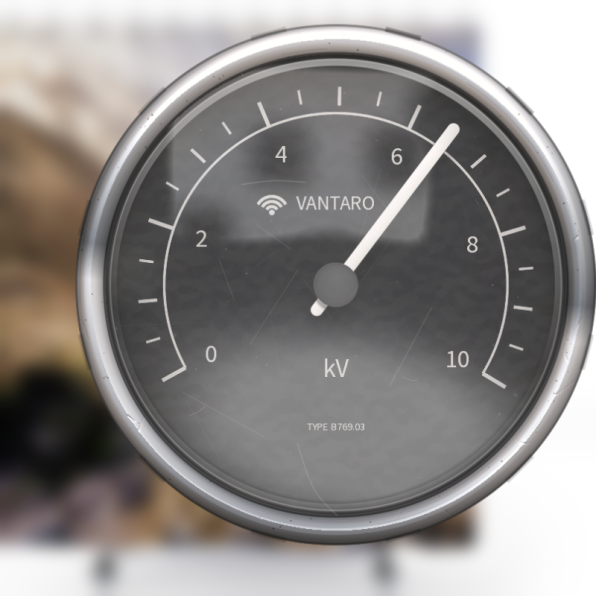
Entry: 6.5kV
